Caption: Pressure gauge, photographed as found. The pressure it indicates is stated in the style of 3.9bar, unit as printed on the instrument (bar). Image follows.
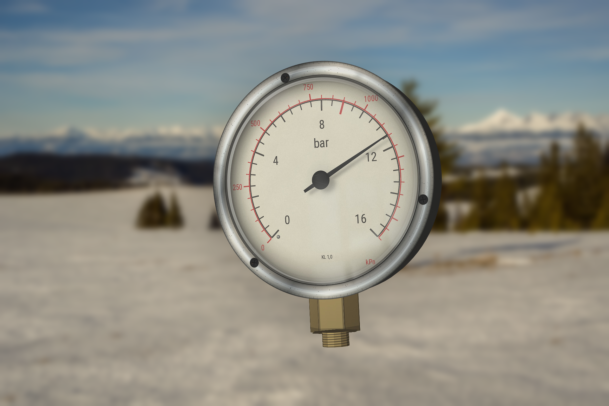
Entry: 11.5bar
